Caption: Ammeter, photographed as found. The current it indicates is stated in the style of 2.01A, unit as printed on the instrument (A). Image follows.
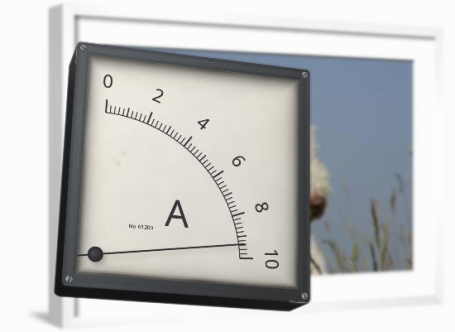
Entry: 9.4A
